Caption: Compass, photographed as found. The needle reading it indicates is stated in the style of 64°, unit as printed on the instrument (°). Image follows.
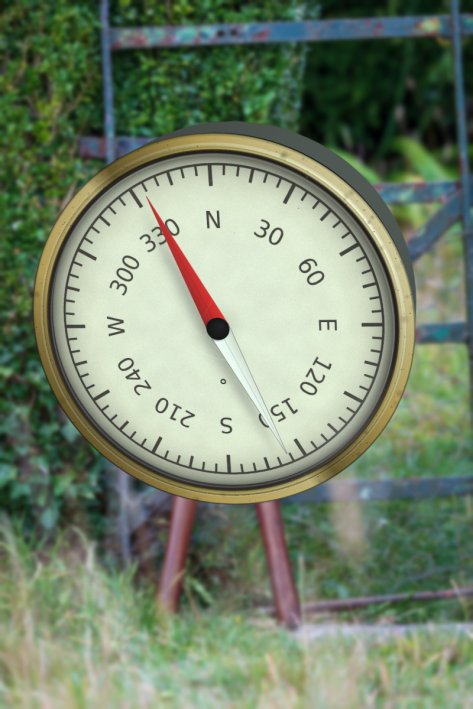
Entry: 335°
